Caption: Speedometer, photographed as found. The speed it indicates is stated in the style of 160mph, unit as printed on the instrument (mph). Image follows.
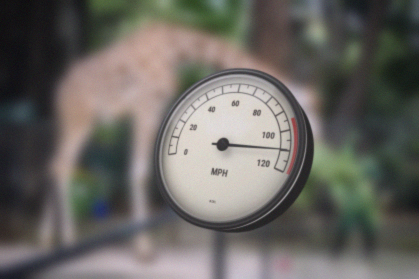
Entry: 110mph
